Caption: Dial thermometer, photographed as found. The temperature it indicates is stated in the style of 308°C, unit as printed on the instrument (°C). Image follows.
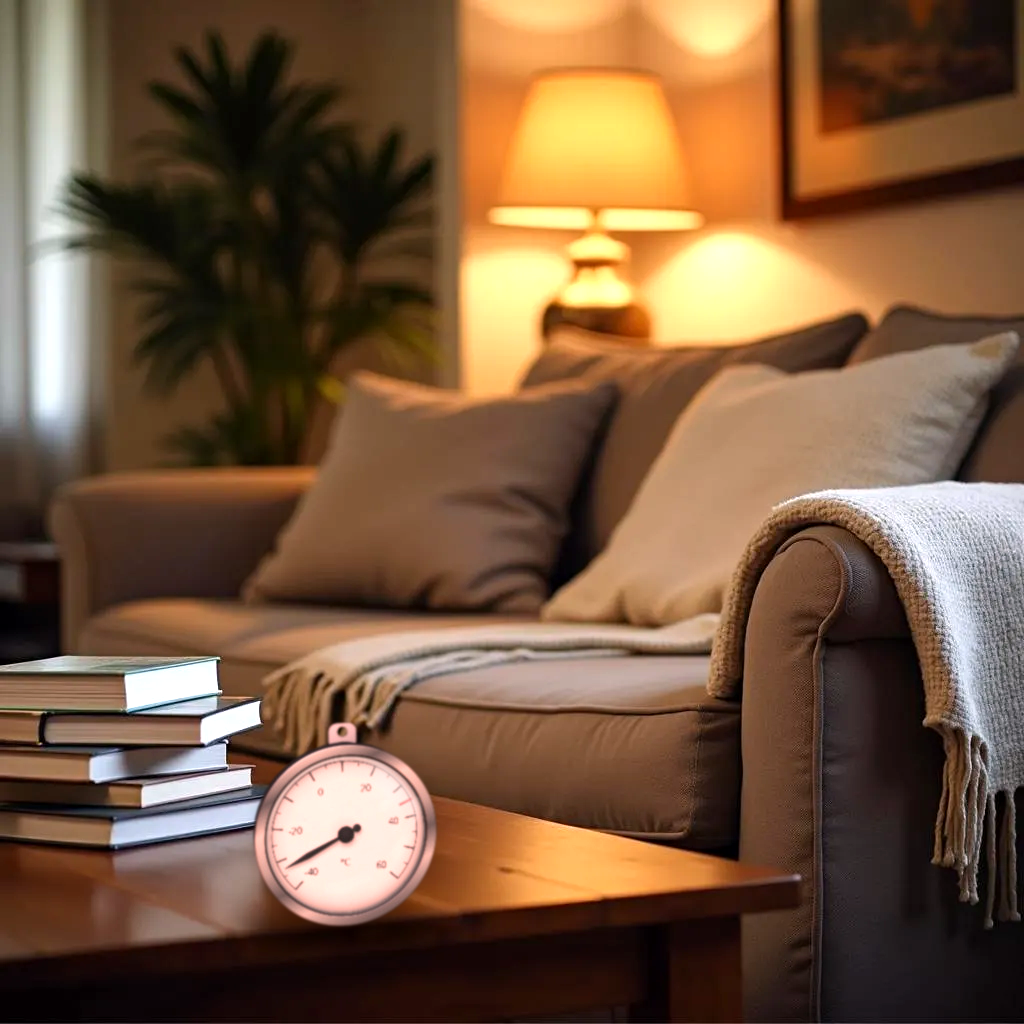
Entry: -32.5°C
